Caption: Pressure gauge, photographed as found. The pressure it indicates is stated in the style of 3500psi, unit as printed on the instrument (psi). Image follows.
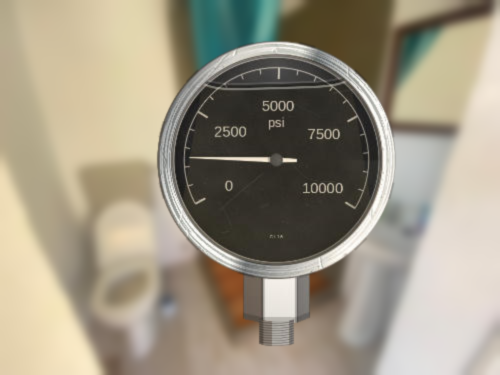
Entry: 1250psi
